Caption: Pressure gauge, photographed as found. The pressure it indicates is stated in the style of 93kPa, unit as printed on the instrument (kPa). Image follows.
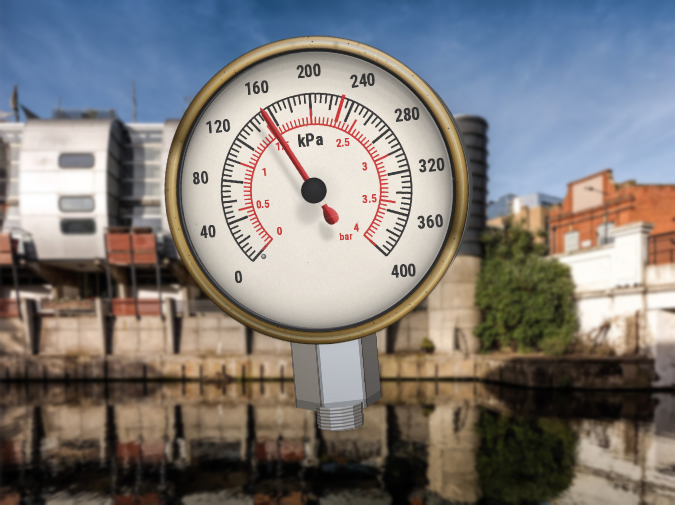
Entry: 155kPa
